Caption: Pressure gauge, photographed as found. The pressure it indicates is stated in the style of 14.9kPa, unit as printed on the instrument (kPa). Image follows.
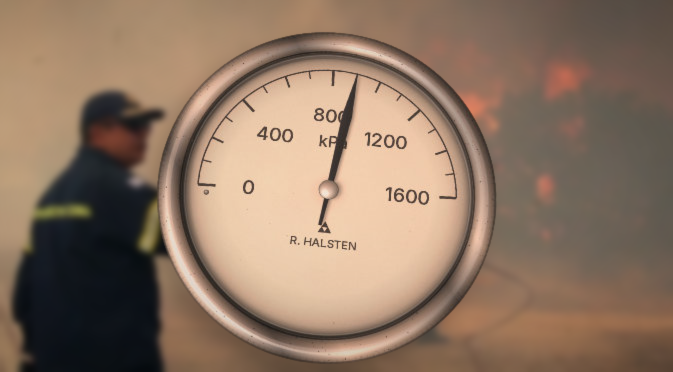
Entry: 900kPa
